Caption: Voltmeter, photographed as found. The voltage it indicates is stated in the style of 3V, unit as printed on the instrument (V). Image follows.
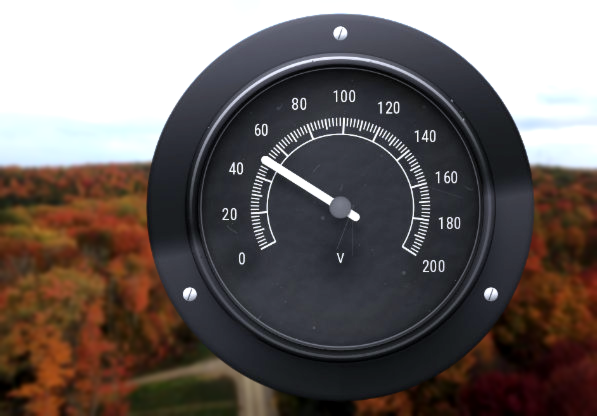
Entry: 50V
